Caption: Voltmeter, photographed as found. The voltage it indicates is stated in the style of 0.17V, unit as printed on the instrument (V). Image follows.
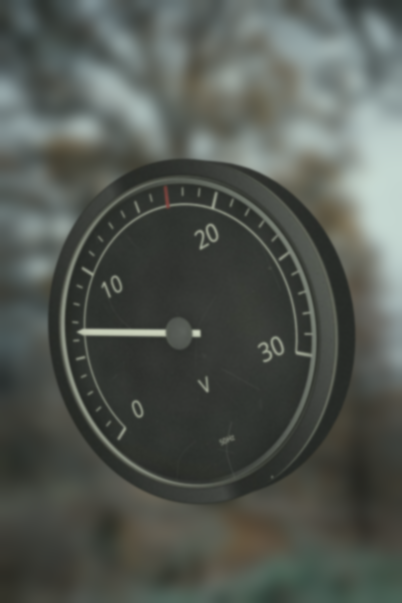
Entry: 6.5V
